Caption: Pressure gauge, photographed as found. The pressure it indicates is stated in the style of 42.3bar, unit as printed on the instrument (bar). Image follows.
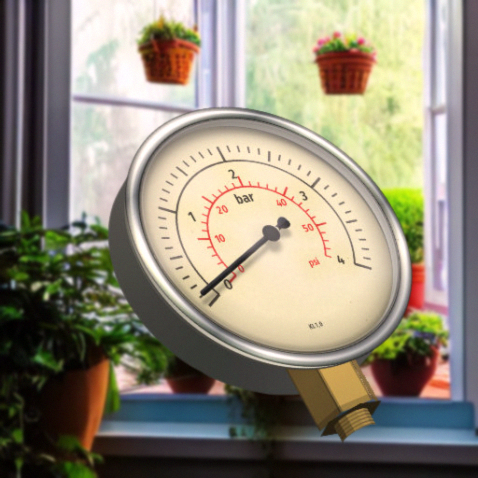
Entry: 0.1bar
